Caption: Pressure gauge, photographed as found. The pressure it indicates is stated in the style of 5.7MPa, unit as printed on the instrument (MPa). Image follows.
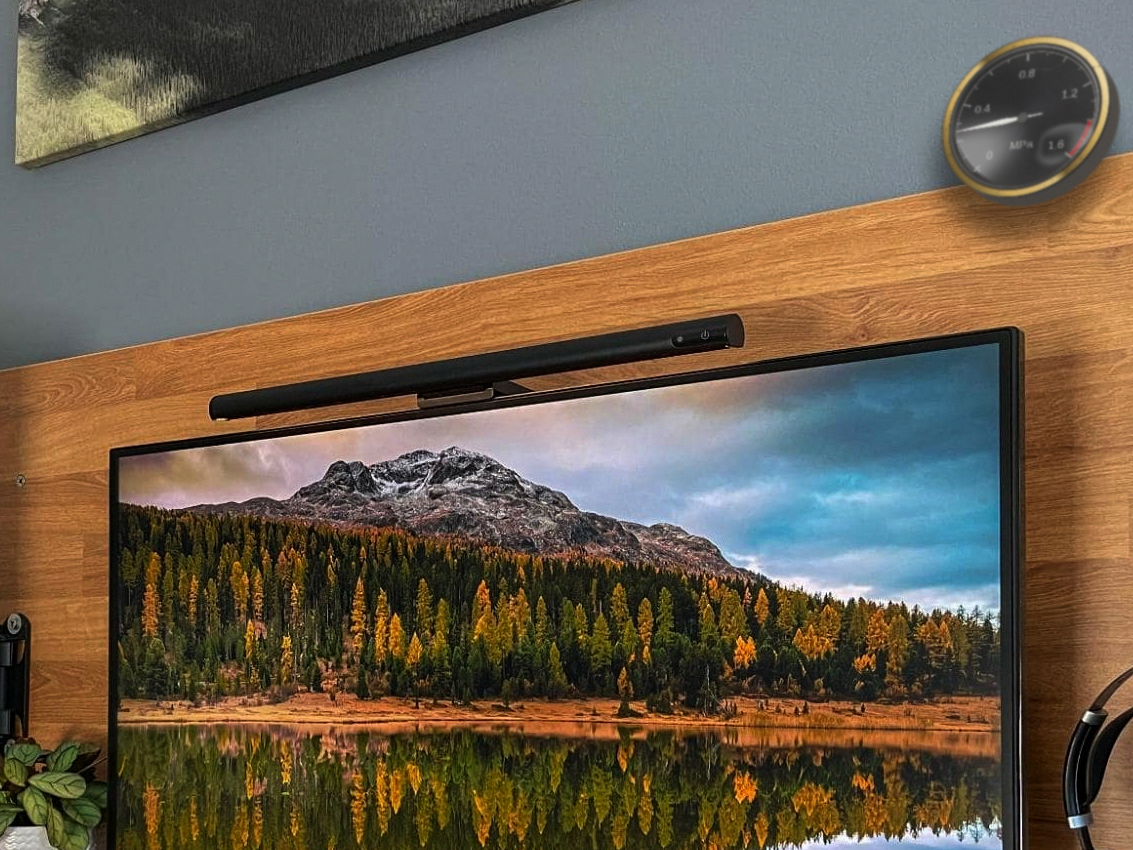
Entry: 0.25MPa
